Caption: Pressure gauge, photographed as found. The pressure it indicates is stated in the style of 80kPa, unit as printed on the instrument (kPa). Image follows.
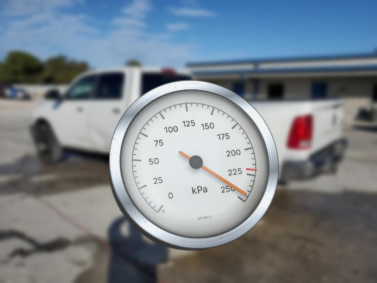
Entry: 245kPa
